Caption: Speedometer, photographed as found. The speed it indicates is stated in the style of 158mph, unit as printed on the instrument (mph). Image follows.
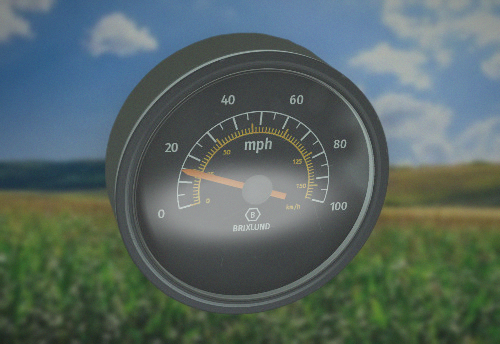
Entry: 15mph
